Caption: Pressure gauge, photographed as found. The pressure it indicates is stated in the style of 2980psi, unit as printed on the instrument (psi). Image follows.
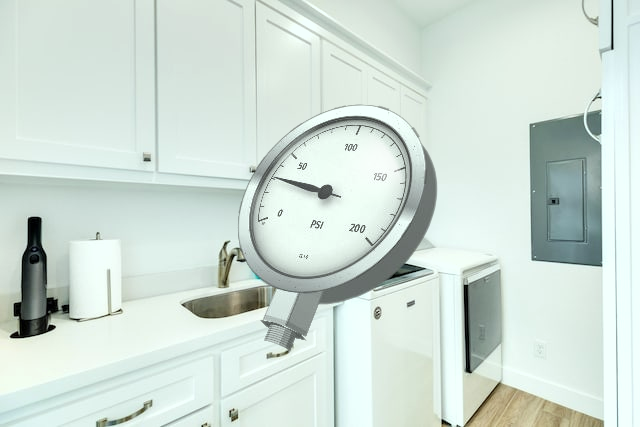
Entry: 30psi
